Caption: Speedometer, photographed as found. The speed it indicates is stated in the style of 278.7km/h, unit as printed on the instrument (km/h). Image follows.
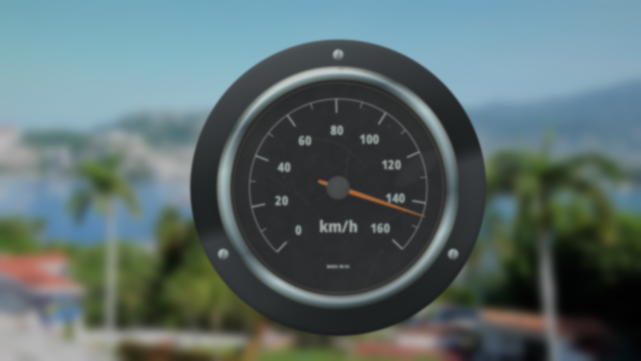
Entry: 145km/h
